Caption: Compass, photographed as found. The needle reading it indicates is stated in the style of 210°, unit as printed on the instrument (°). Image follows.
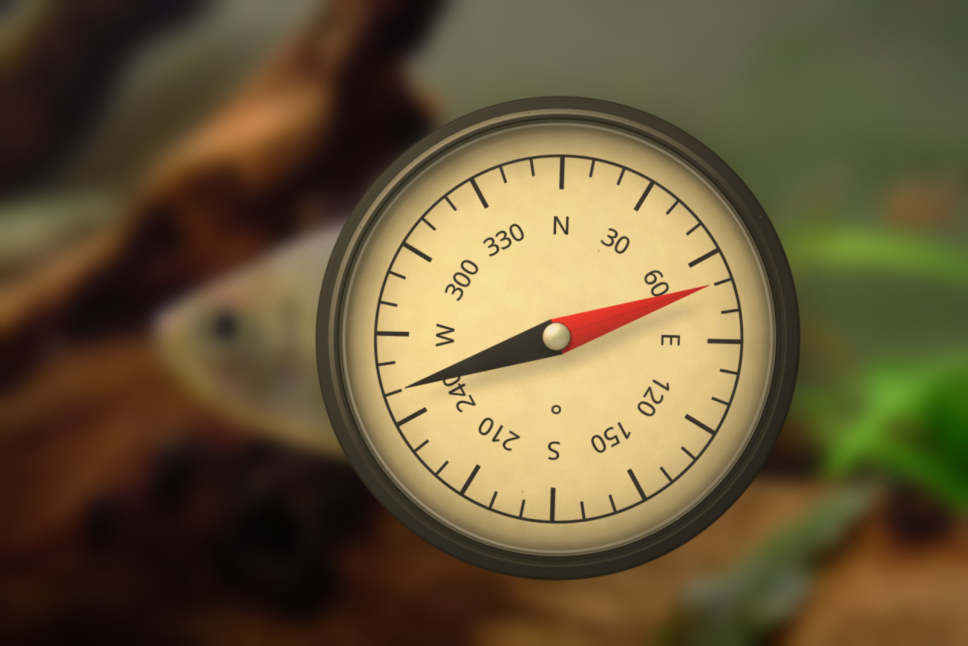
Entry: 70°
